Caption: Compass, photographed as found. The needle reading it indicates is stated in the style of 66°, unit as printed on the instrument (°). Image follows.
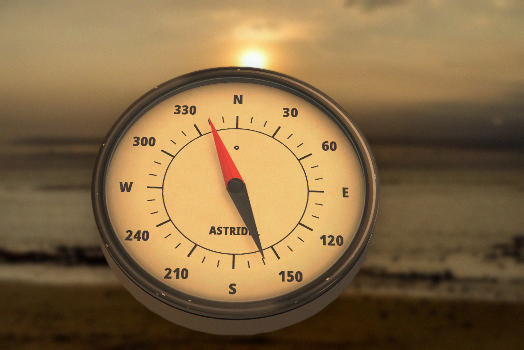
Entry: 340°
